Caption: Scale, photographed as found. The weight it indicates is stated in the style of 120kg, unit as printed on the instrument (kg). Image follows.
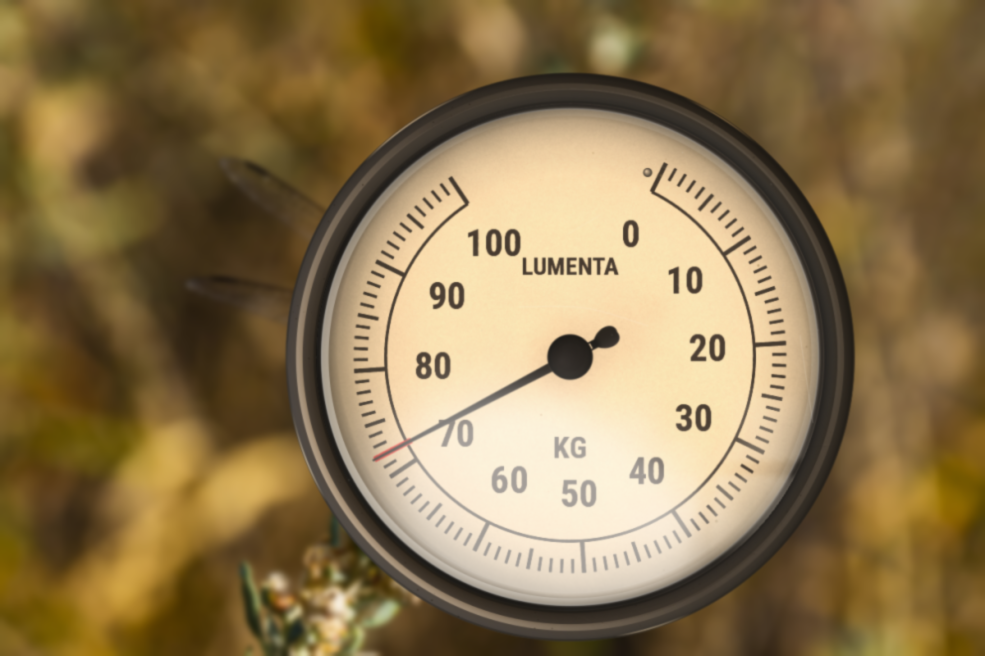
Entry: 72kg
